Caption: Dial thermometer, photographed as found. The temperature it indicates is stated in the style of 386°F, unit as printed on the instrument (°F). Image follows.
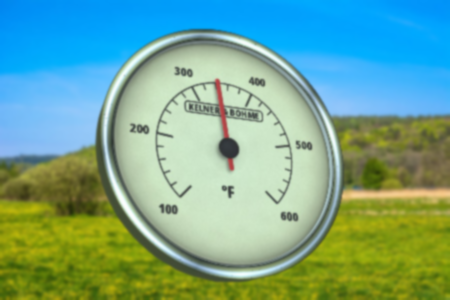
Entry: 340°F
